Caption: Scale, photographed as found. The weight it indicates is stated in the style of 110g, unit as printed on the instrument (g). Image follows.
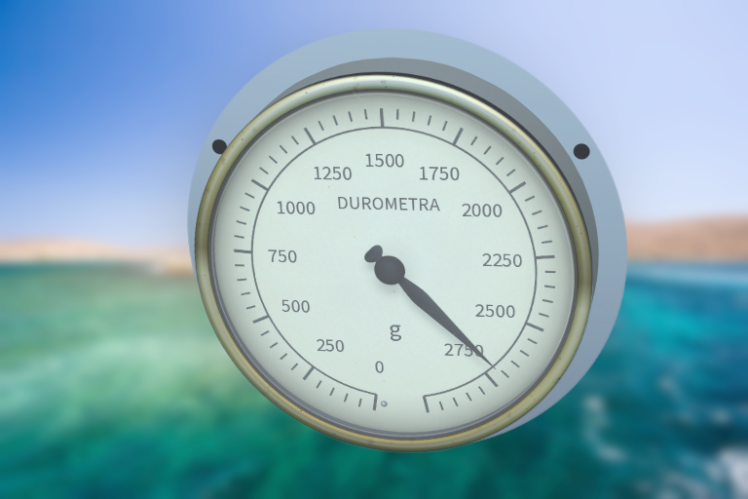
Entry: 2700g
